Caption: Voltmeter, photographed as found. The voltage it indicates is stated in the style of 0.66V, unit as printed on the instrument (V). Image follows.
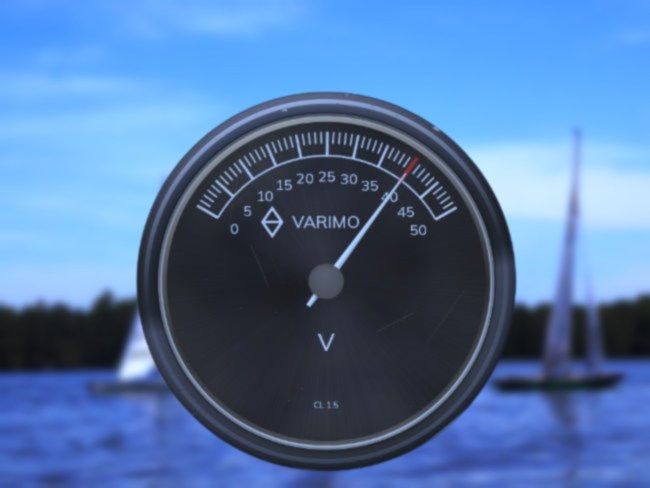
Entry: 40V
